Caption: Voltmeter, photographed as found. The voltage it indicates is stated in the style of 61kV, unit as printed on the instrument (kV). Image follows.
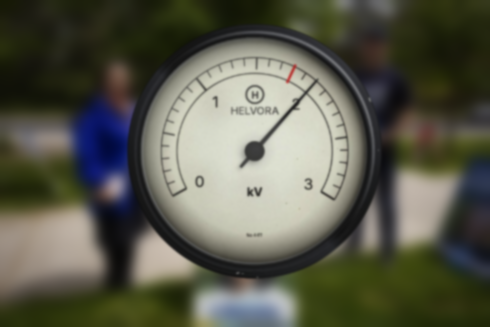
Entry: 2kV
